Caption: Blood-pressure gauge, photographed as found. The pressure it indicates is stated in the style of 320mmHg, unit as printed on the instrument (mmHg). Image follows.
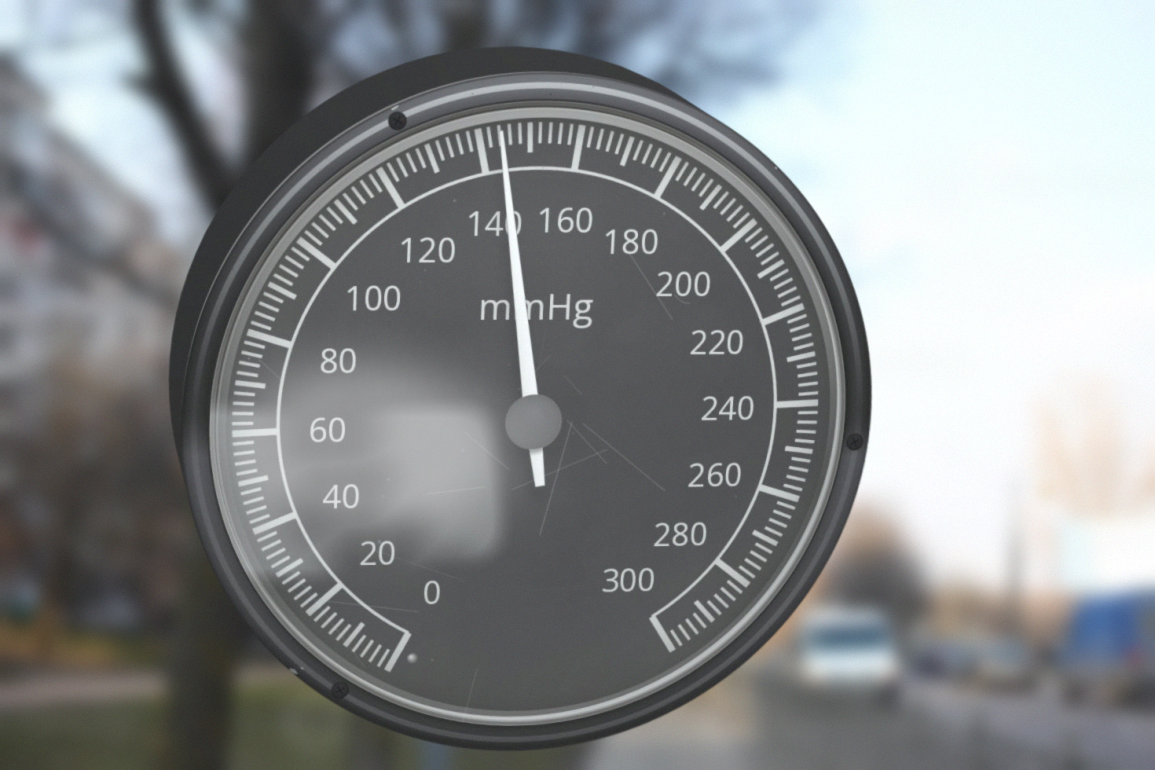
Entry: 144mmHg
